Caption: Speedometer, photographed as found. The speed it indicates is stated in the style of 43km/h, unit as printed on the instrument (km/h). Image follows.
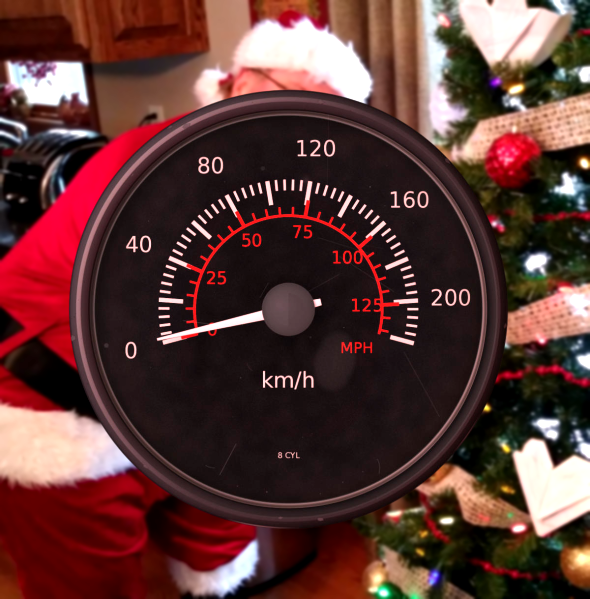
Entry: 2km/h
